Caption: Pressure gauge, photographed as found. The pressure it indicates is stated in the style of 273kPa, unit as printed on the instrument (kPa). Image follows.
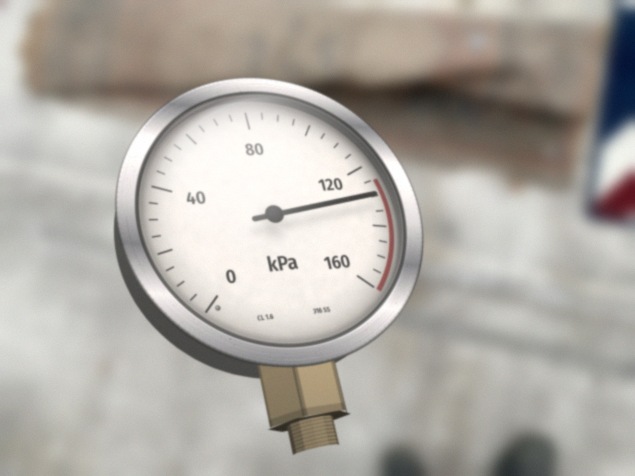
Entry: 130kPa
